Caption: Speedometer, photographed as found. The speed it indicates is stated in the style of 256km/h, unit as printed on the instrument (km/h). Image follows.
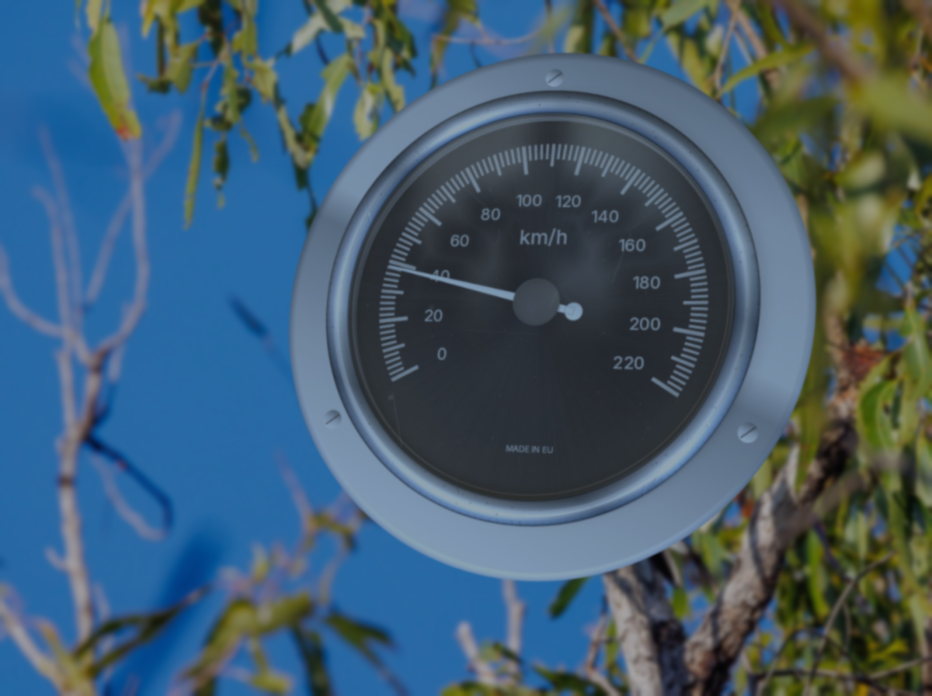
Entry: 38km/h
